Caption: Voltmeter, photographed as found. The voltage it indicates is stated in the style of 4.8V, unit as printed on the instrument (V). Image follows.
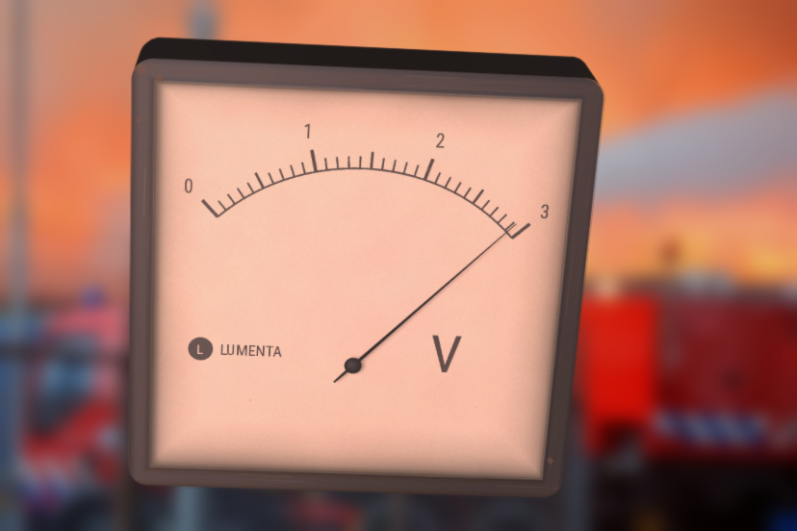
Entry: 2.9V
